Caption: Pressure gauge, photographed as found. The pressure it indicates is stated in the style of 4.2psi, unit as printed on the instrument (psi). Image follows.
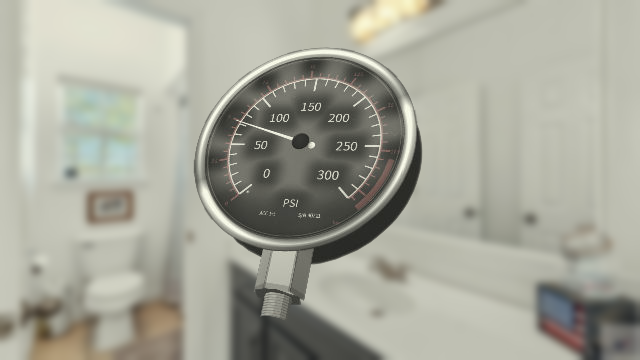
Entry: 70psi
